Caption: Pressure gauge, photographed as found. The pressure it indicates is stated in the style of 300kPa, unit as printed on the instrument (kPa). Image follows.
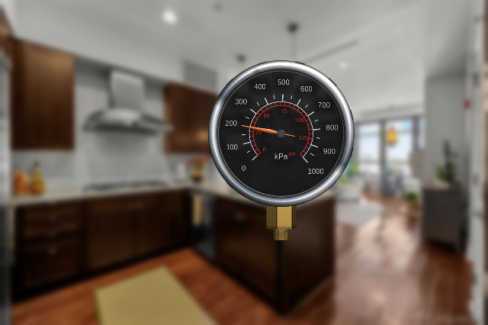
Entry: 200kPa
